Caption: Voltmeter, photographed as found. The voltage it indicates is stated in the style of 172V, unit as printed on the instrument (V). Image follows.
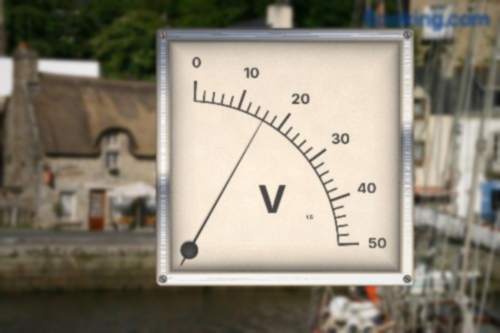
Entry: 16V
